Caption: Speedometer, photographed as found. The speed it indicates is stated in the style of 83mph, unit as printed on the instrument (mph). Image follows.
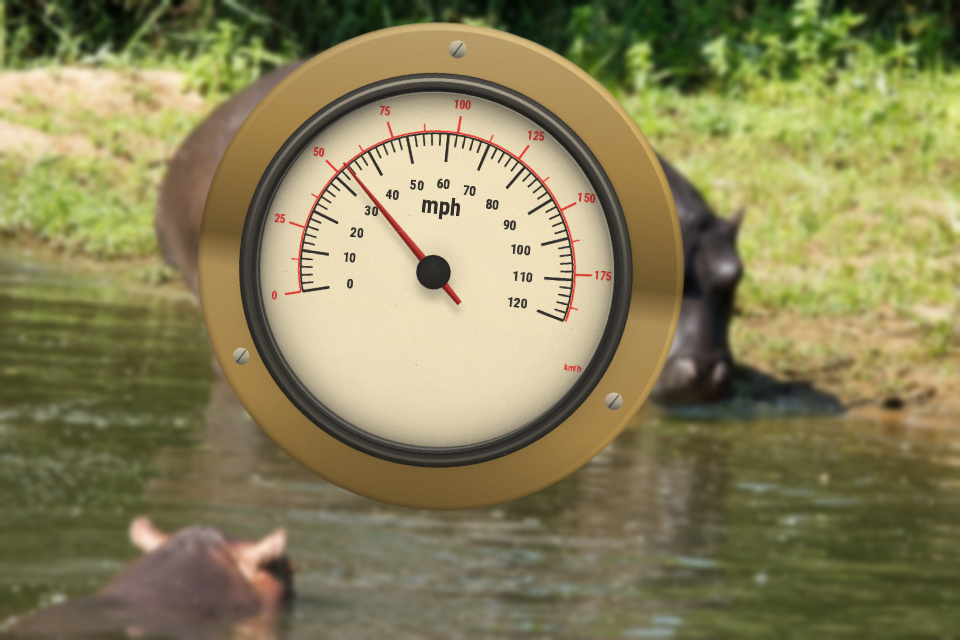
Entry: 34mph
